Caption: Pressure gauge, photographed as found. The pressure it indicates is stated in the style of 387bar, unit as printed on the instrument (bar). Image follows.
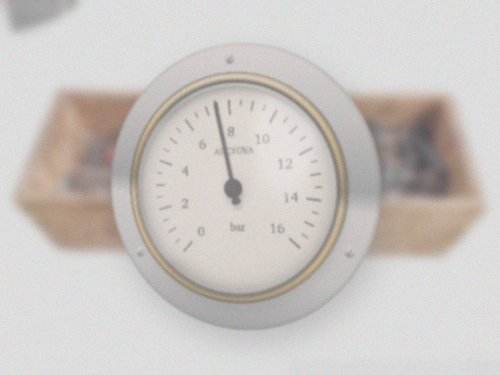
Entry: 7.5bar
